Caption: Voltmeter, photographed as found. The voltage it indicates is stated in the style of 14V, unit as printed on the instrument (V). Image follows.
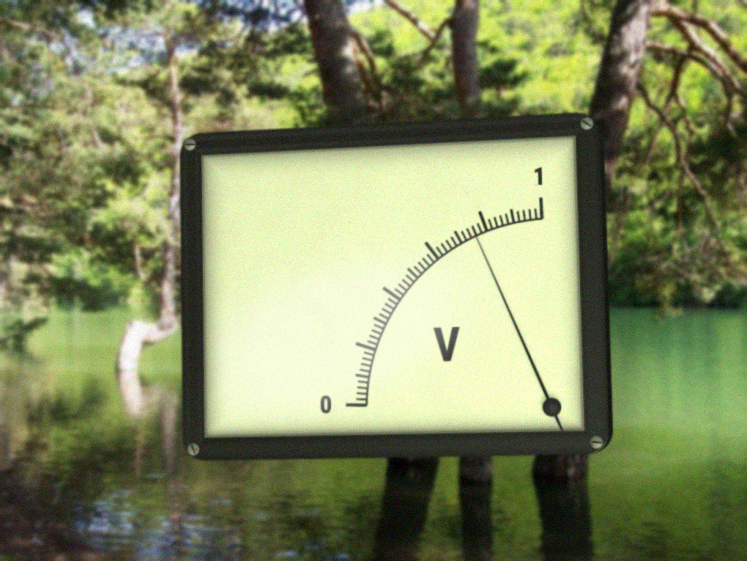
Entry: 0.76V
